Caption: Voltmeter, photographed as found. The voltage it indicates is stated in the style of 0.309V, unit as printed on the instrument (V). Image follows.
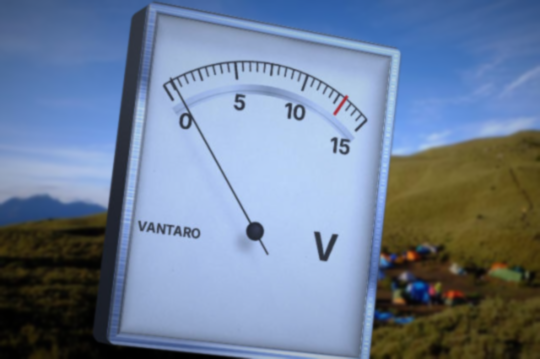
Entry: 0.5V
